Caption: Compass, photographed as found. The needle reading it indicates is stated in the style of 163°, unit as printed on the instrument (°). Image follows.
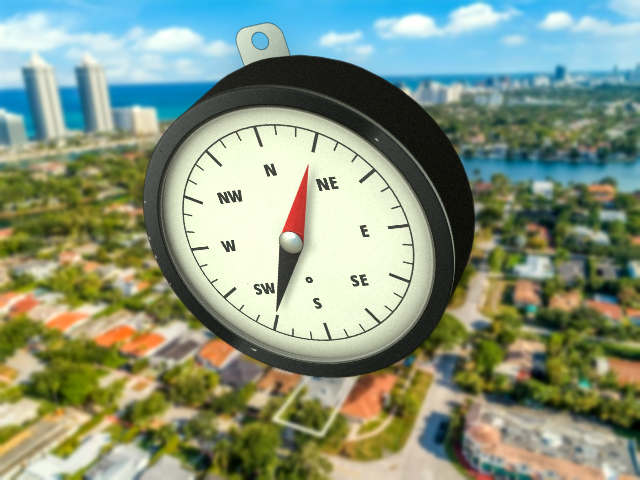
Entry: 30°
